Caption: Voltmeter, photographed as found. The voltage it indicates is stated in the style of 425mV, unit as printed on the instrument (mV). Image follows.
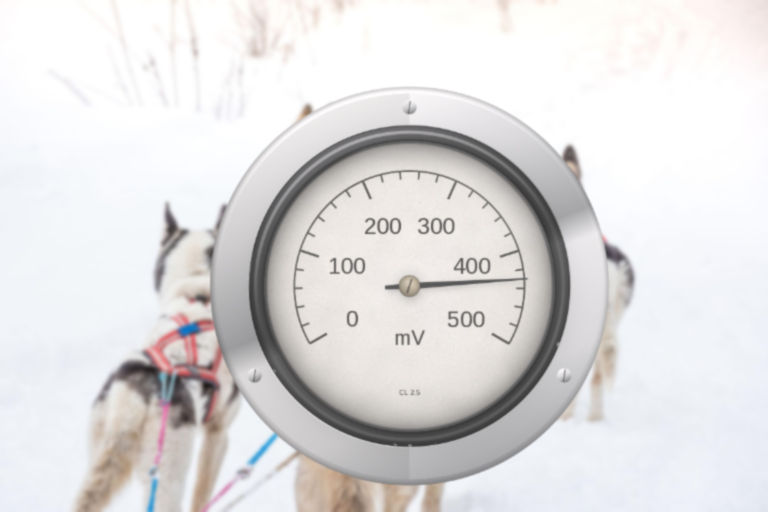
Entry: 430mV
